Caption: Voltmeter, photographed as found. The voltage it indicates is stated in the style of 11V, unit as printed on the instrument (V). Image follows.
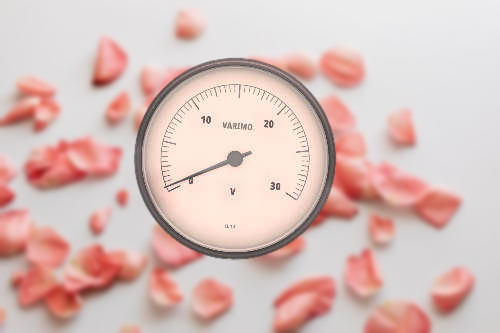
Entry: 0.5V
